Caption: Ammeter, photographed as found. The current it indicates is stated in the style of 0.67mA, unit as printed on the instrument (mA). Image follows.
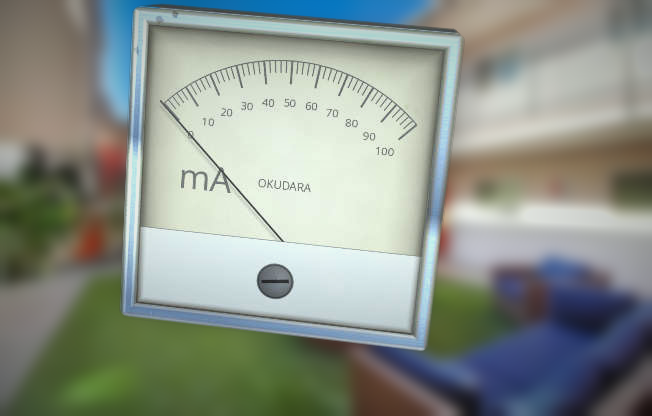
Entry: 0mA
